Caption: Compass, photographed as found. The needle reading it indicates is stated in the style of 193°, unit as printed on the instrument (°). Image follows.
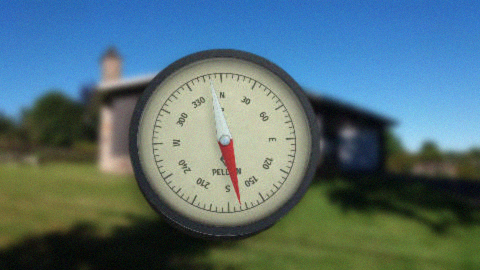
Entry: 170°
